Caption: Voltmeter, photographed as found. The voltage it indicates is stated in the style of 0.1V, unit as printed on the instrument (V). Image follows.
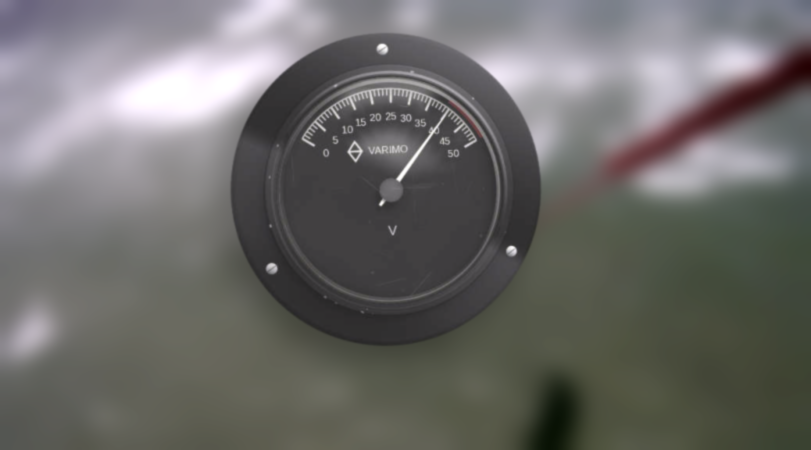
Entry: 40V
